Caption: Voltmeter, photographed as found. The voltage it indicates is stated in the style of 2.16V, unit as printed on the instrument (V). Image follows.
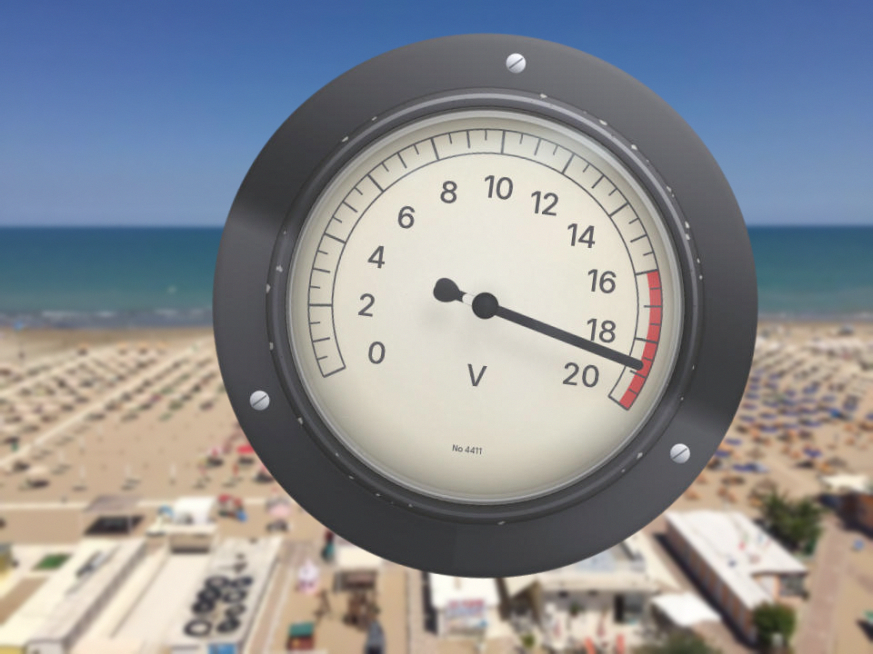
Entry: 18.75V
